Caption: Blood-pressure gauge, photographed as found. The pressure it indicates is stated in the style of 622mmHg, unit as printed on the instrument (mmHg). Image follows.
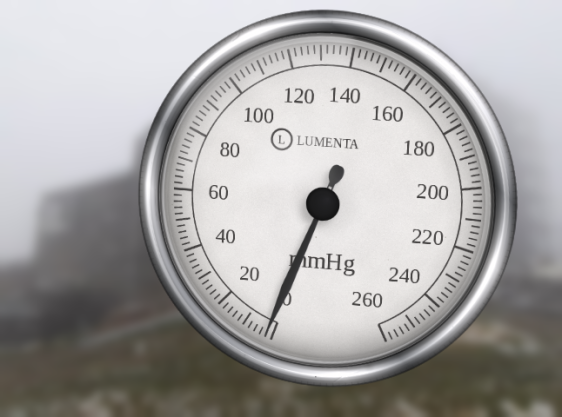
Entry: 2mmHg
